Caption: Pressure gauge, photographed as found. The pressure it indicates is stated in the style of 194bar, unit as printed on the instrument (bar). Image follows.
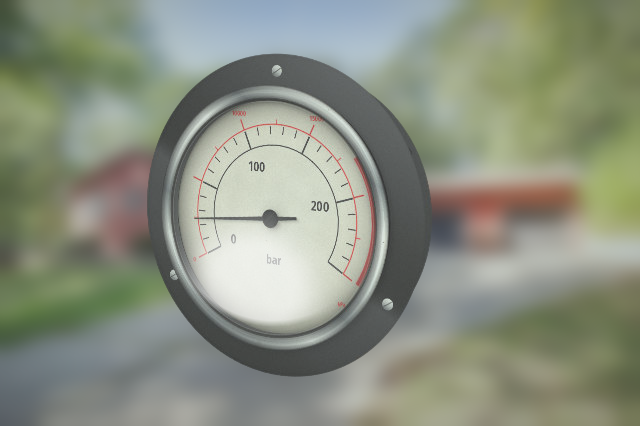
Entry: 25bar
